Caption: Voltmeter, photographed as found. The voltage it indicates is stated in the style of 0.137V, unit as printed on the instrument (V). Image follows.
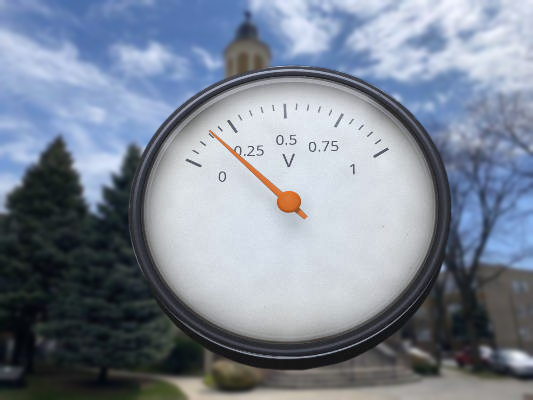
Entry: 0.15V
